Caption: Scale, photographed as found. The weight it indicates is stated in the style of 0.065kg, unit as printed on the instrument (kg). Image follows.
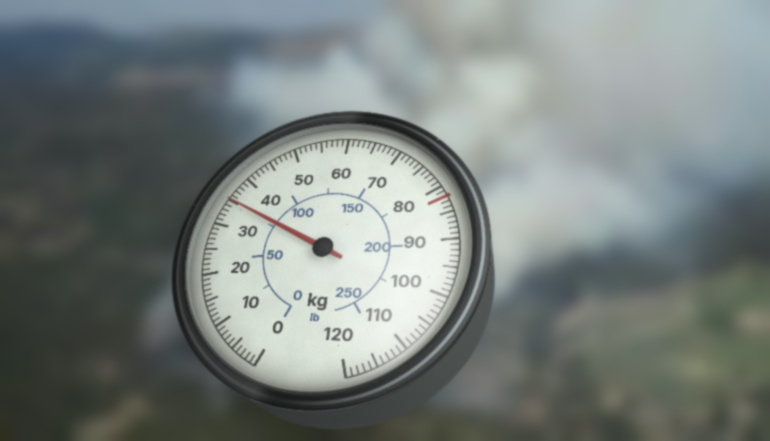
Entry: 35kg
